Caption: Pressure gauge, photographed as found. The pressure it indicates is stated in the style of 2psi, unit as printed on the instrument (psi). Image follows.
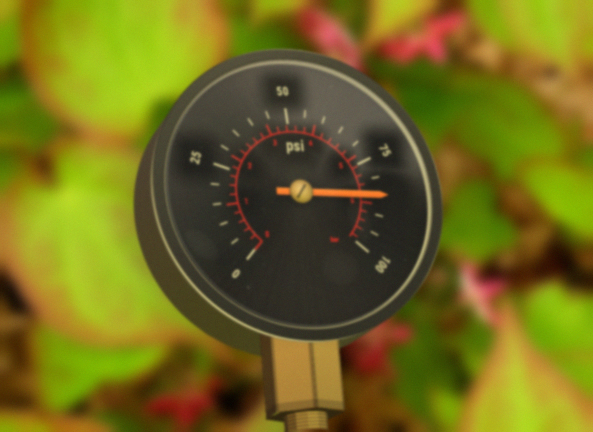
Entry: 85psi
